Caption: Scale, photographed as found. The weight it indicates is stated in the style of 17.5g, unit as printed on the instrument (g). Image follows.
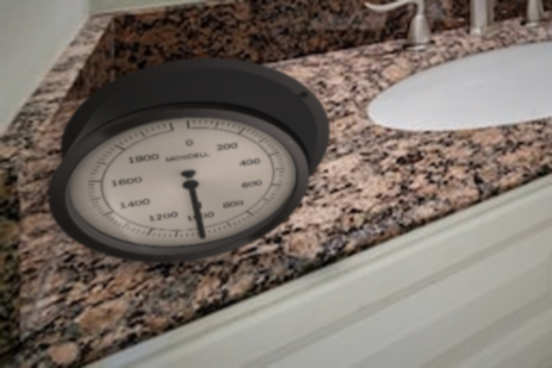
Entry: 1000g
